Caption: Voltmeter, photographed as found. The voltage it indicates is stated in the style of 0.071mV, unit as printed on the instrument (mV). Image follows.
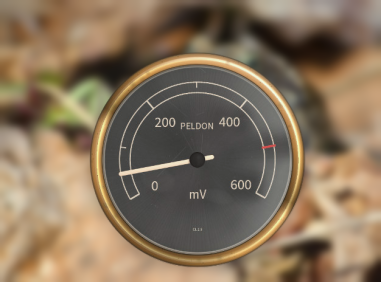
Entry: 50mV
